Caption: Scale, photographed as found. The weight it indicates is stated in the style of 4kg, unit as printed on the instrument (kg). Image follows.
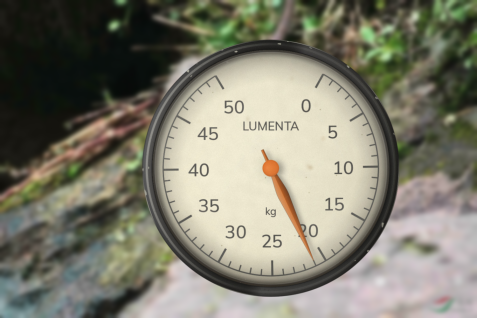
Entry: 21kg
